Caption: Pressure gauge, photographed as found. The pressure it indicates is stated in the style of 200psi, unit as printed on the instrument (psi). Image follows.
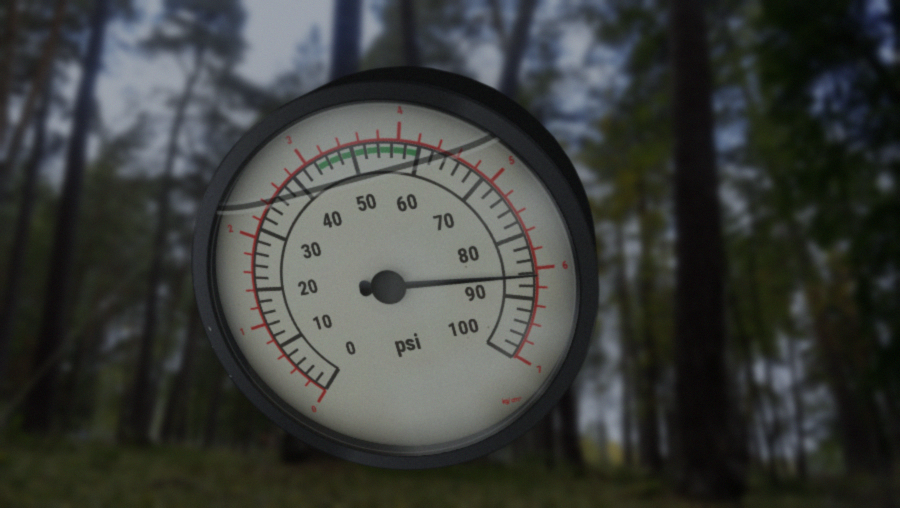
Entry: 86psi
